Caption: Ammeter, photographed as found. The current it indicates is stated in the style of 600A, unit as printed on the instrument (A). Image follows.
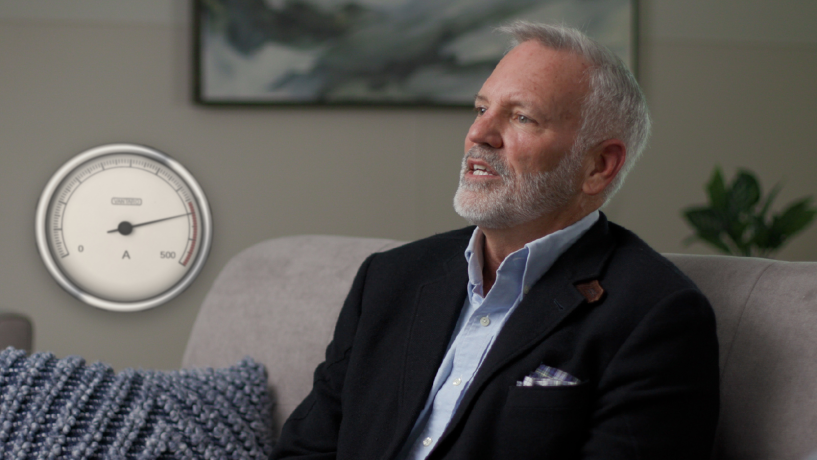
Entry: 400A
